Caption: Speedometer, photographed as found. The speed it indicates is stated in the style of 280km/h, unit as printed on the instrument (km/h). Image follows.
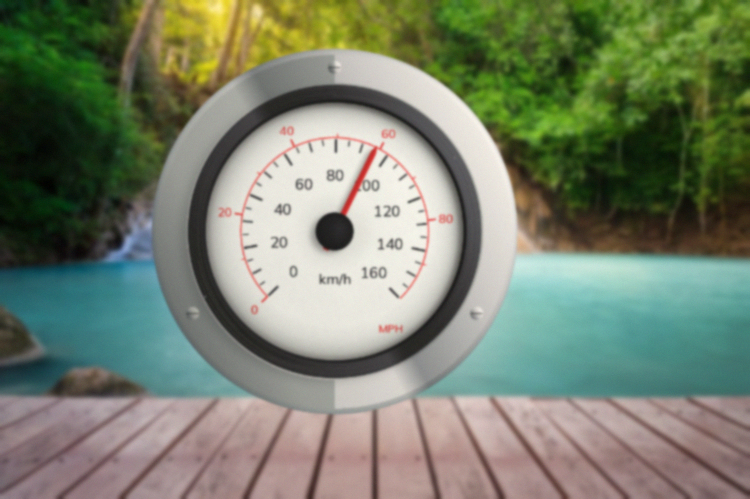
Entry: 95km/h
